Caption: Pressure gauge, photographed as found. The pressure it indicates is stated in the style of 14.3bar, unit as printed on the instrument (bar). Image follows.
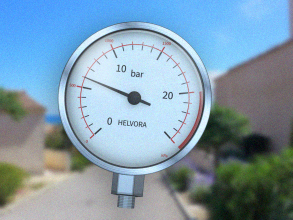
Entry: 6bar
